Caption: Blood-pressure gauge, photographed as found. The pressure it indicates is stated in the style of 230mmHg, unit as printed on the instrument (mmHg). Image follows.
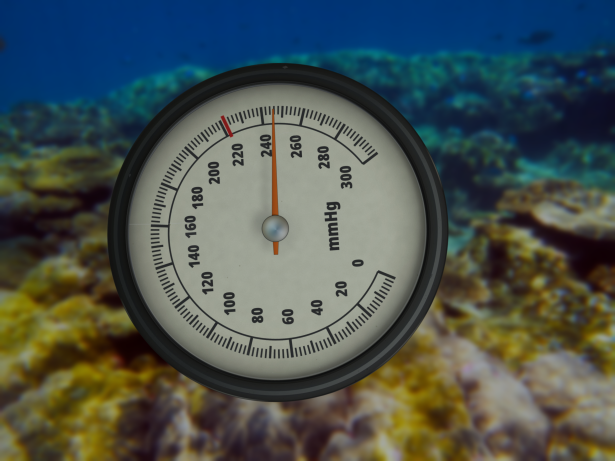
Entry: 246mmHg
